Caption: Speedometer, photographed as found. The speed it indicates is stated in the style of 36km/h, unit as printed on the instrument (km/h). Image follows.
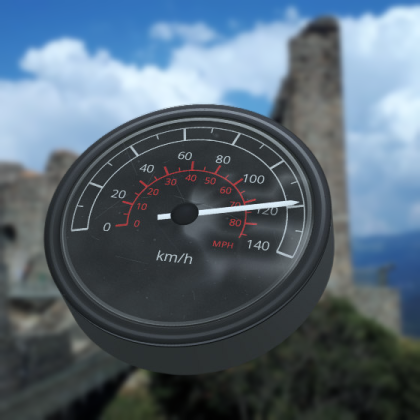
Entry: 120km/h
